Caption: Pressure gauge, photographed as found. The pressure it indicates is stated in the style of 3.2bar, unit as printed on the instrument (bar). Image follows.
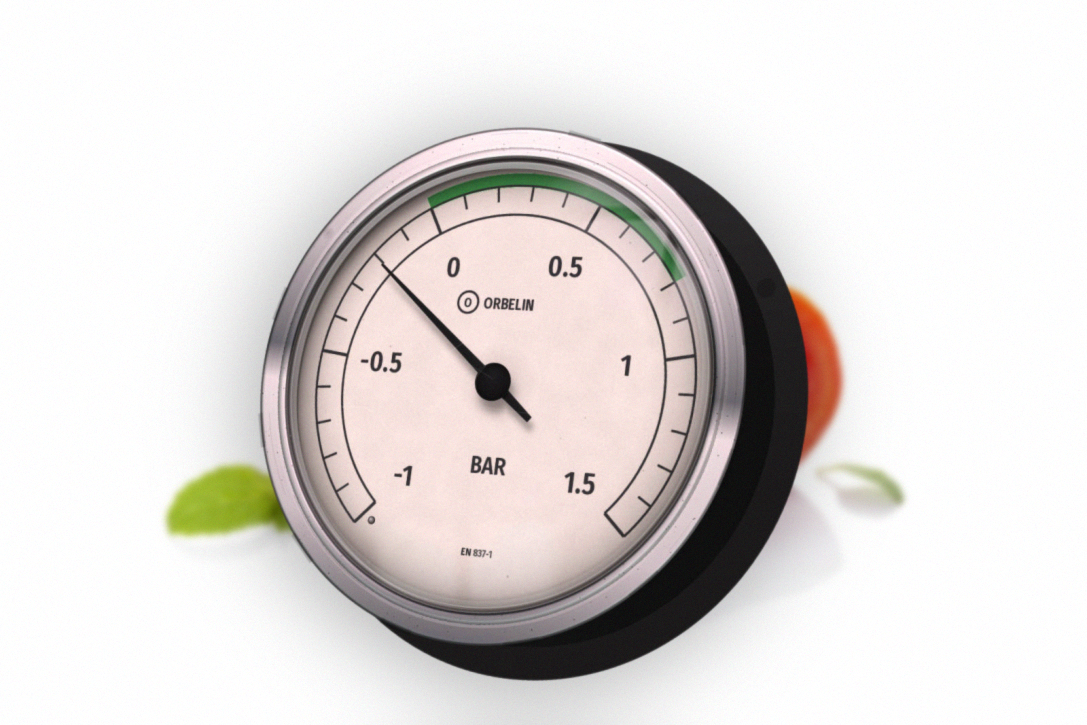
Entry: -0.2bar
